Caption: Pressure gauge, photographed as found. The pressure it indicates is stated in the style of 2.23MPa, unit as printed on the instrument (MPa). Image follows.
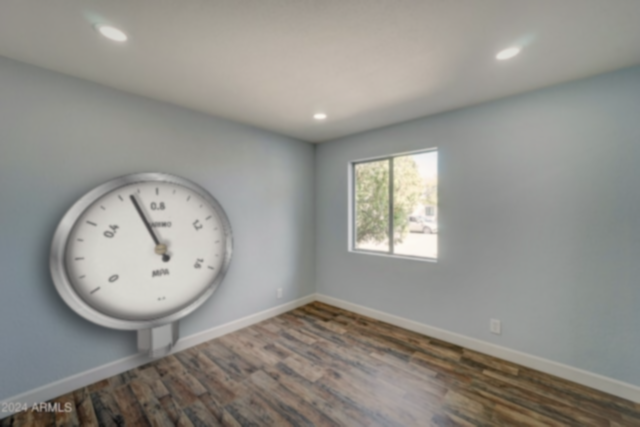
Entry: 0.65MPa
